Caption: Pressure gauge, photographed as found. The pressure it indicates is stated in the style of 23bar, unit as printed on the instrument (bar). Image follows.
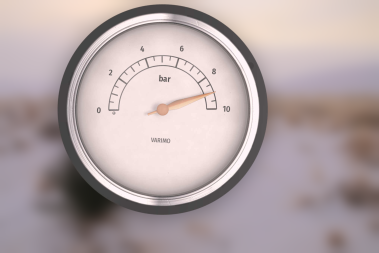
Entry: 9bar
